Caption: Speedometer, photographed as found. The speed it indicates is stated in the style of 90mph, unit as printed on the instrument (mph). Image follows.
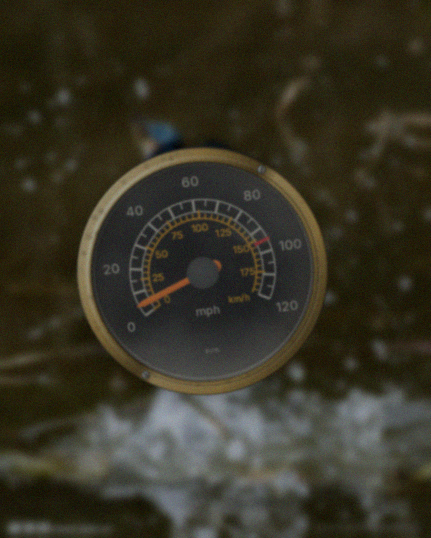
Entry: 5mph
